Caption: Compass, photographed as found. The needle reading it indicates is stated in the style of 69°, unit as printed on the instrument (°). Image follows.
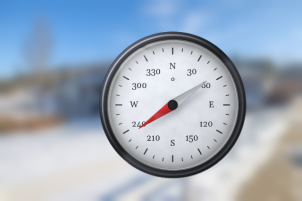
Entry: 235°
